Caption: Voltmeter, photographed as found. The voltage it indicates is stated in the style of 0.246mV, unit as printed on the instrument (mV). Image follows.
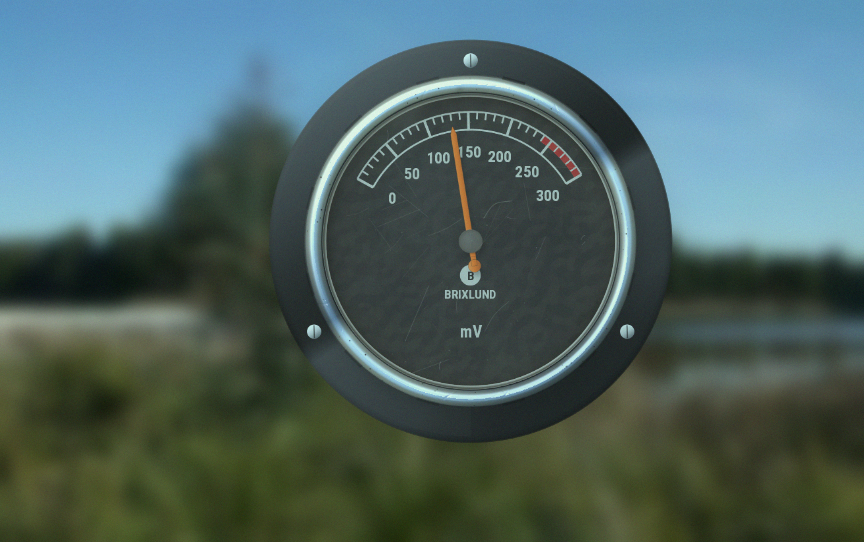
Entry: 130mV
